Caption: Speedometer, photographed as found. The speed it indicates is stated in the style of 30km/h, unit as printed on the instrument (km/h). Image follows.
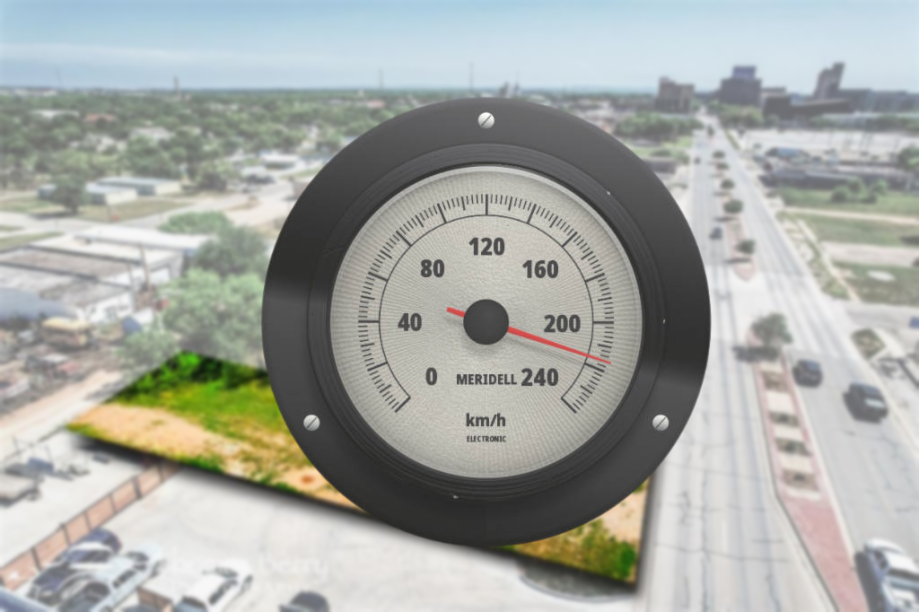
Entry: 216km/h
